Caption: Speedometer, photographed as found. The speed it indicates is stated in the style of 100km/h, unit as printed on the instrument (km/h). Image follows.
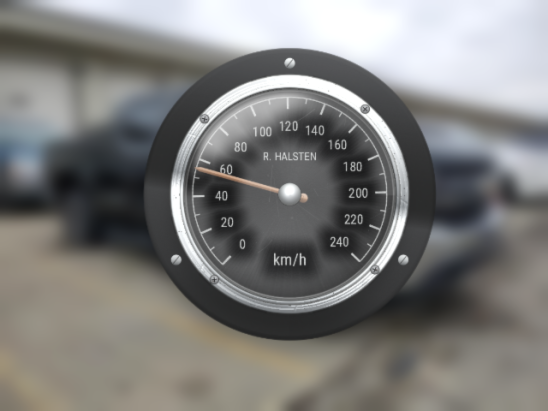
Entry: 55km/h
